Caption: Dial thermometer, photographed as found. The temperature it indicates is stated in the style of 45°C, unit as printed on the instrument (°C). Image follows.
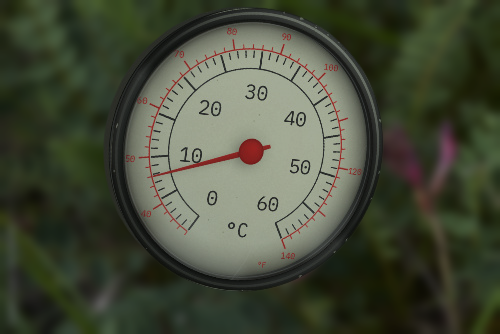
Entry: 8°C
